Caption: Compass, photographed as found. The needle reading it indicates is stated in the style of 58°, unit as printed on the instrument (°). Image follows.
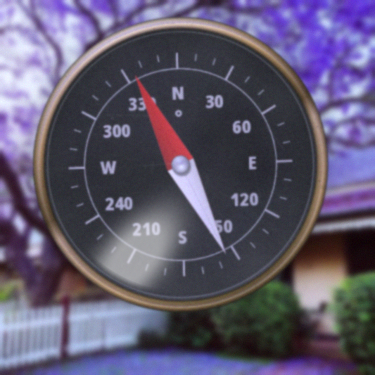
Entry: 335°
